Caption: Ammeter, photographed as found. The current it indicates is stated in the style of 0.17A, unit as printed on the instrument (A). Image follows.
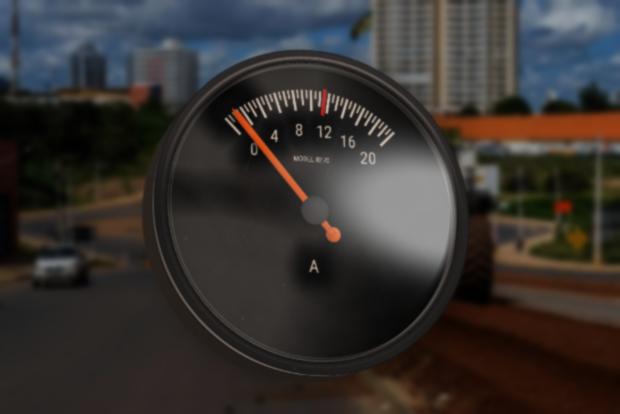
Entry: 1A
